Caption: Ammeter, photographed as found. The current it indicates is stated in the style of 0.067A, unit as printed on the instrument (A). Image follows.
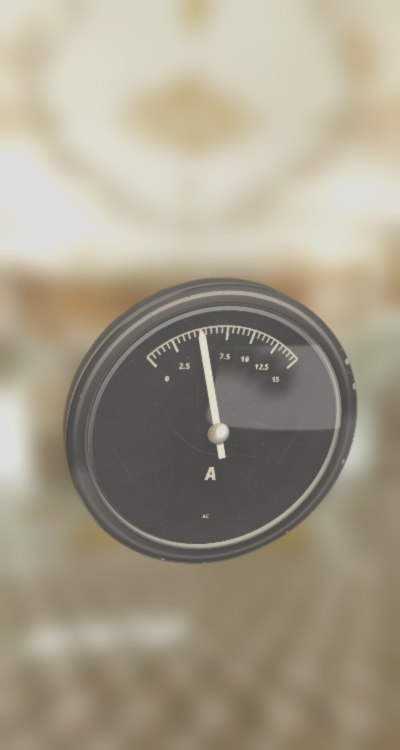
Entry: 5A
